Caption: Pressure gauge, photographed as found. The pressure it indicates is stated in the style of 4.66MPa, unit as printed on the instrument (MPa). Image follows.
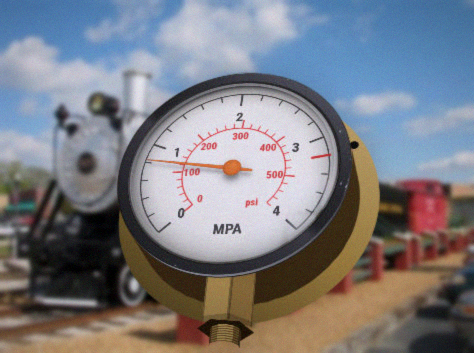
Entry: 0.8MPa
